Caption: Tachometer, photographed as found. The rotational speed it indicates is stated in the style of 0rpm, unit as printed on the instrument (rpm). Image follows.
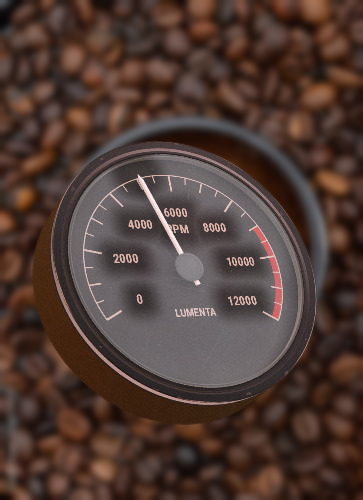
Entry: 5000rpm
